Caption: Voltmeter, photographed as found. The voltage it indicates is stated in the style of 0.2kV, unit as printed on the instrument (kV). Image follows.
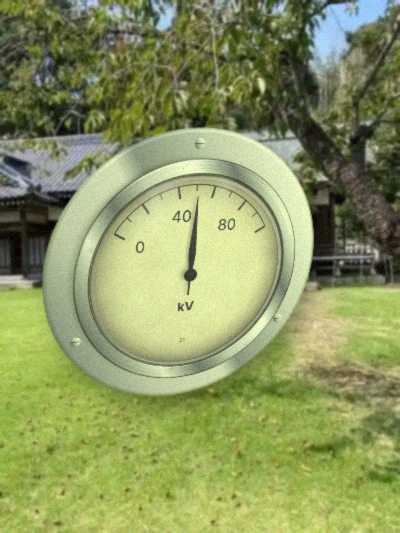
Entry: 50kV
